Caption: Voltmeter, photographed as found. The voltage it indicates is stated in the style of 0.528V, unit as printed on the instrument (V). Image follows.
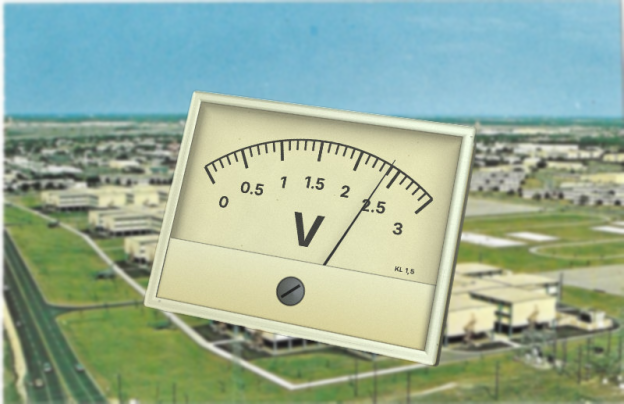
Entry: 2.4V
